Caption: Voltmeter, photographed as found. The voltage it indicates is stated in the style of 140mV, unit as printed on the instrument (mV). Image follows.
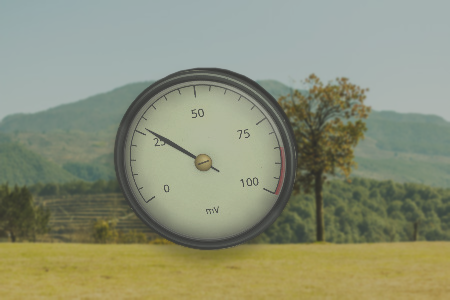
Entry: 27.5mV
